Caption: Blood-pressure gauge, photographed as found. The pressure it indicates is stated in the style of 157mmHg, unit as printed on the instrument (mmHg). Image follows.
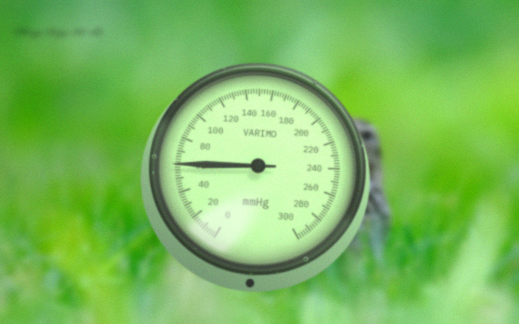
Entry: 60mmHg
